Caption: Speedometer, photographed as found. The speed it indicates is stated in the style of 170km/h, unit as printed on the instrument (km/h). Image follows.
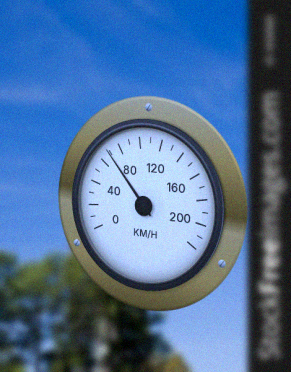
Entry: 70km/h
